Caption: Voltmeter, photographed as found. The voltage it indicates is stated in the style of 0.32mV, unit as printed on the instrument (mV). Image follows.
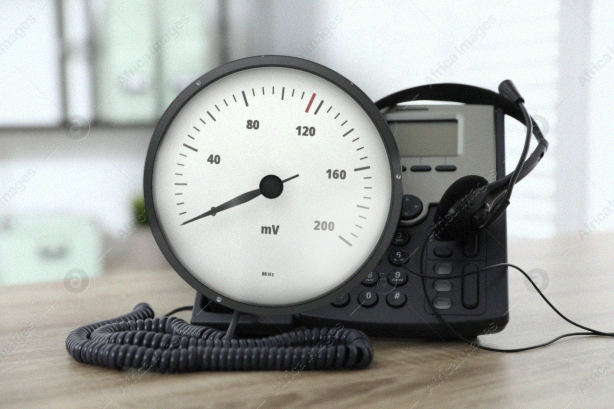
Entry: 0mV
